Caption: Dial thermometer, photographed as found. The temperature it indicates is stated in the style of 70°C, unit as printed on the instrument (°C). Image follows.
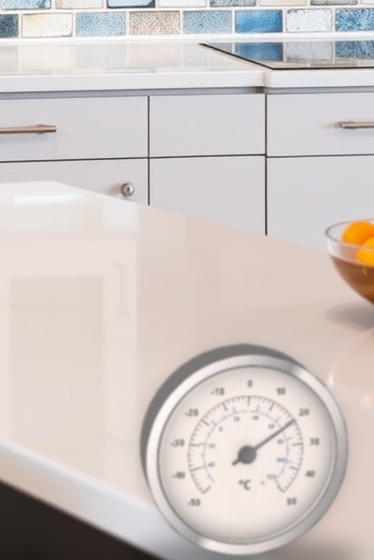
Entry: 20°C
